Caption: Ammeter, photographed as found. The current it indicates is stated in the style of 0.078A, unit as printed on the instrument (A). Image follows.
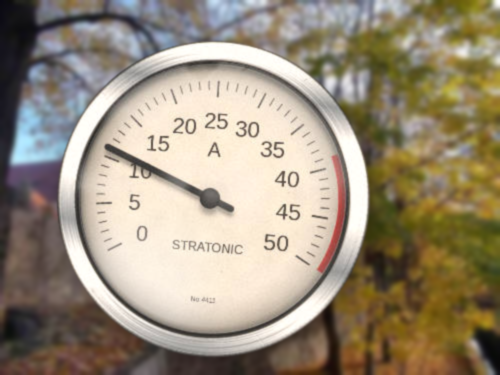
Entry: 11A
